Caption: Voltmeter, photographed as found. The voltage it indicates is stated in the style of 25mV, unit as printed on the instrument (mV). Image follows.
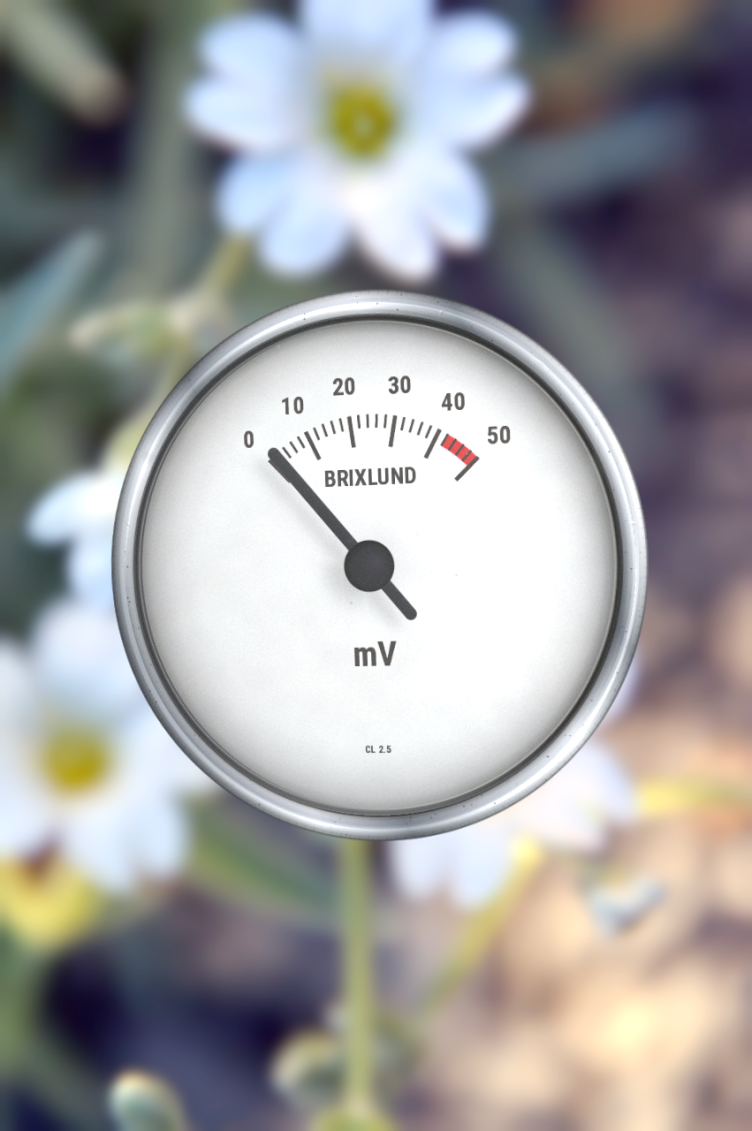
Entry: 2mV
